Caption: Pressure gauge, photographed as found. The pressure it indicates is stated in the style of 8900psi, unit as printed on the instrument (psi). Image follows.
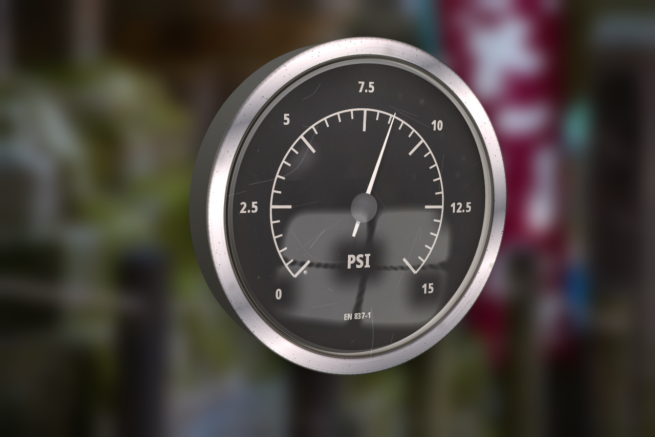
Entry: 8.5psi
